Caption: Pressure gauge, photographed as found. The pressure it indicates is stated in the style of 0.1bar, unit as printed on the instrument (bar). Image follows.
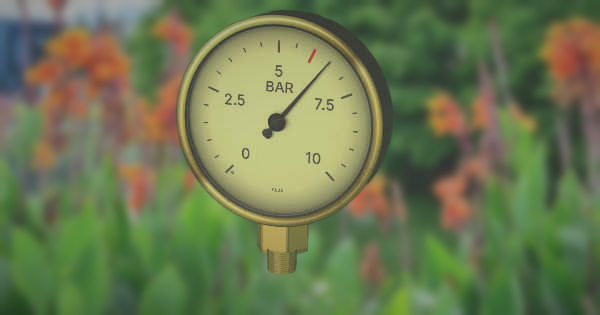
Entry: 6.5bar
